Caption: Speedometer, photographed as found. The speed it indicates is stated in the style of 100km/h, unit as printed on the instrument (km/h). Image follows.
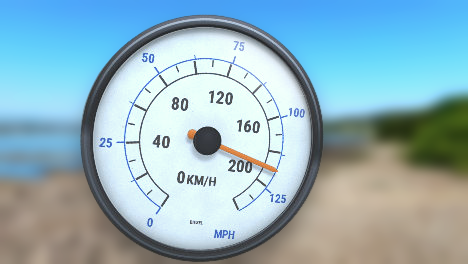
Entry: 190km/h
